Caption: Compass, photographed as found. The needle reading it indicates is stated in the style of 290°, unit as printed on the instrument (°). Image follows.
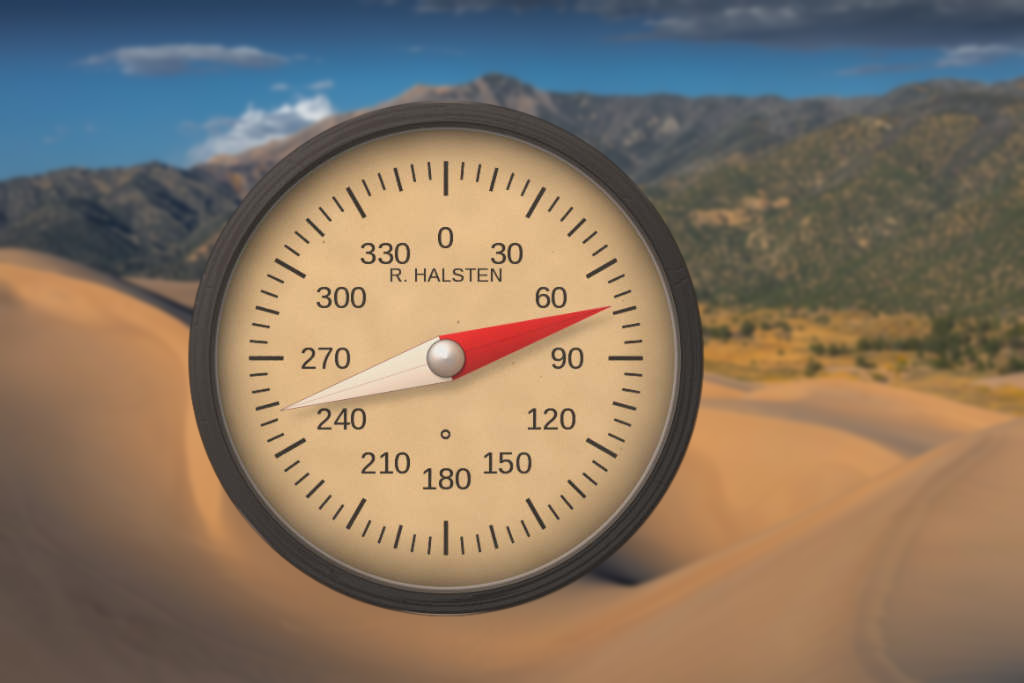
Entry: 72.5°
